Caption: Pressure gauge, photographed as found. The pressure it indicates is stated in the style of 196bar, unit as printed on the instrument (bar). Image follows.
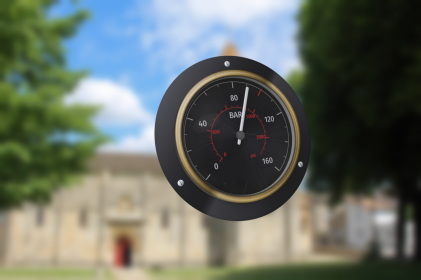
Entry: 90bar
